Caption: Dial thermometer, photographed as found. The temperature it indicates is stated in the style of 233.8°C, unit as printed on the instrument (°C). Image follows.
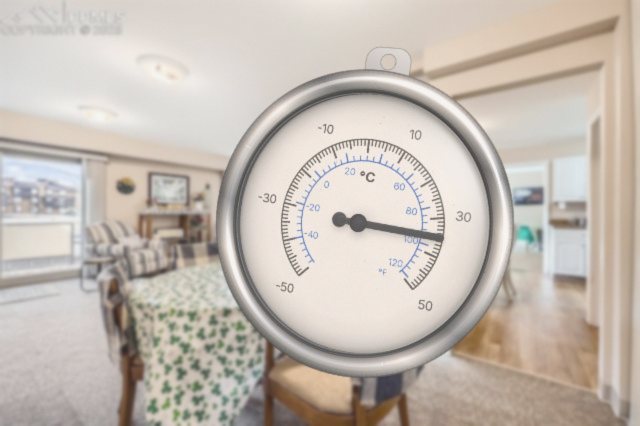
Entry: 35°C
